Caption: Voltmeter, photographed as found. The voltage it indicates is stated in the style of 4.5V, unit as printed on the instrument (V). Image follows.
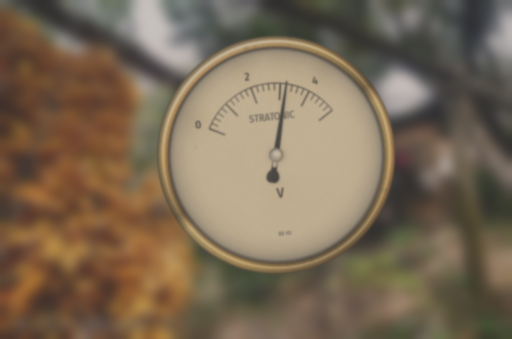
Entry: 3.2V
